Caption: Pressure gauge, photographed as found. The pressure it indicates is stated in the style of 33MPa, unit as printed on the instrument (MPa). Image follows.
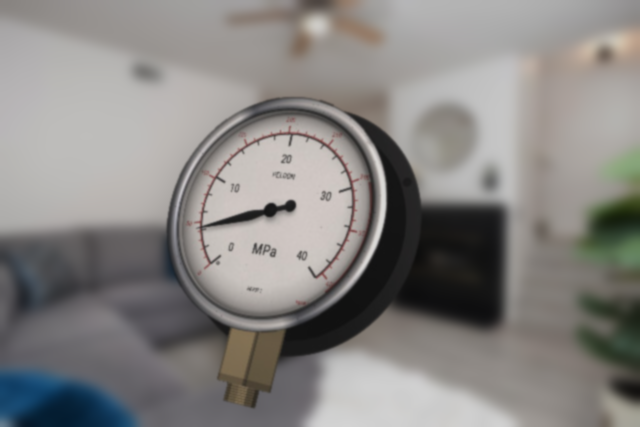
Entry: 4MPa
